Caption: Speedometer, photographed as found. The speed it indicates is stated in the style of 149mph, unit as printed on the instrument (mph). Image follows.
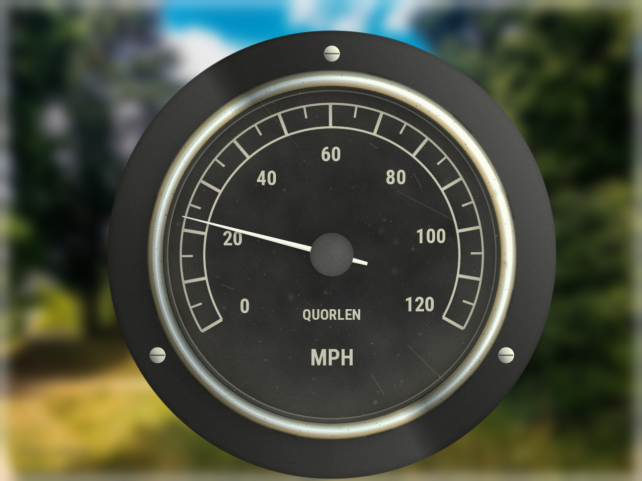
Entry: 22.5mph
